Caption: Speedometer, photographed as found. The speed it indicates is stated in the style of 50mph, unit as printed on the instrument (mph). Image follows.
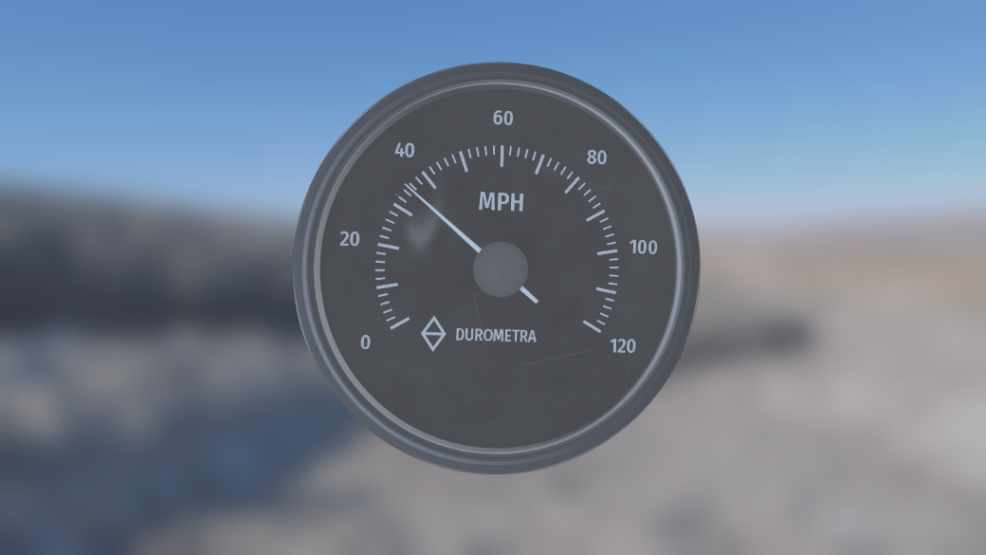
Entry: 35mph
